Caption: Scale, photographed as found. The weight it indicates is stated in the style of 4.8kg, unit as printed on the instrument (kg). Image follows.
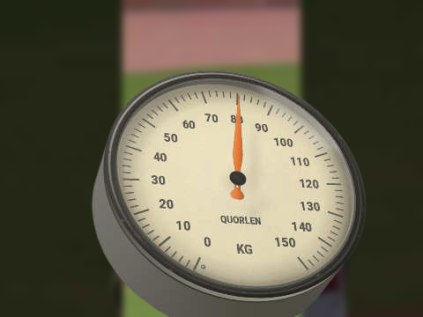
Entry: 80kg
